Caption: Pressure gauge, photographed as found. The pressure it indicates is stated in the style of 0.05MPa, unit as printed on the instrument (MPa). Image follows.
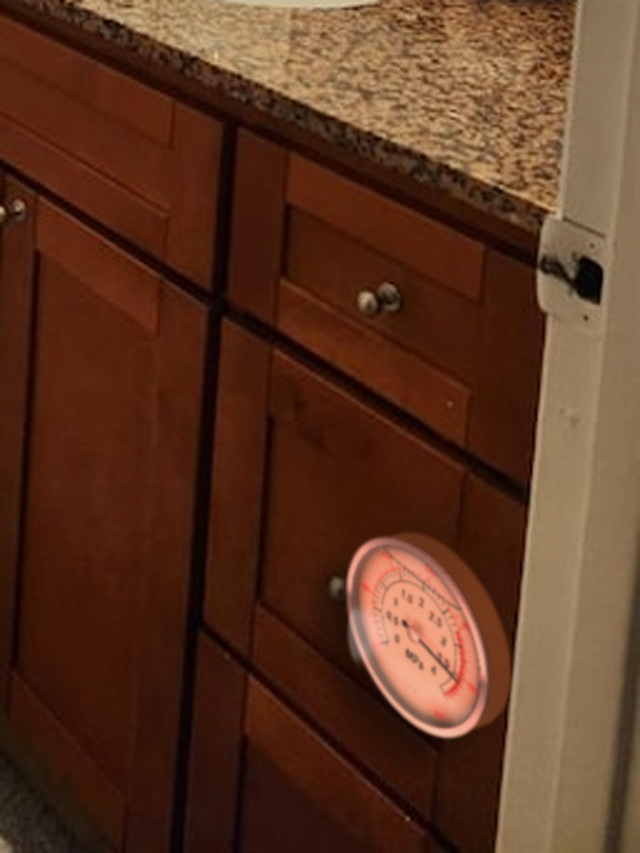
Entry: 3.5MPa
